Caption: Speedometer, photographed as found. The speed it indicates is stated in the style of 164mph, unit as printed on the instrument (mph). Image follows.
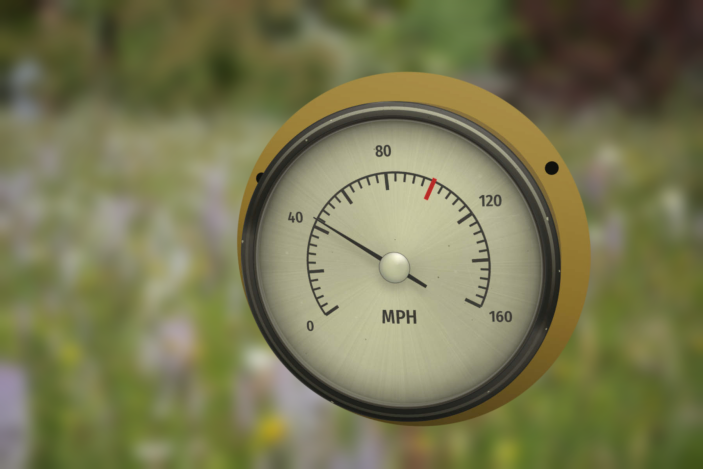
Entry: 44mph
